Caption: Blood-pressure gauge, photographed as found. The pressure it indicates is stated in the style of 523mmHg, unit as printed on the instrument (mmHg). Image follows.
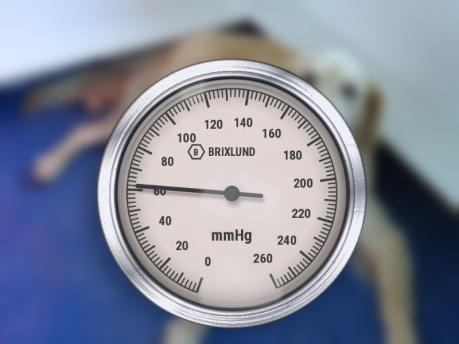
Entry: 62mmHg
